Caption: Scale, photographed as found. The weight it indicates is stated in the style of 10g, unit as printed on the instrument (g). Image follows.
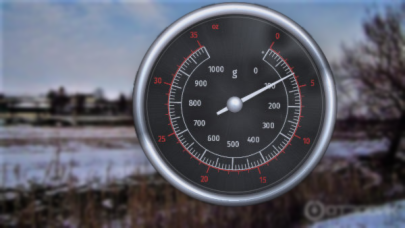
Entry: 100g
